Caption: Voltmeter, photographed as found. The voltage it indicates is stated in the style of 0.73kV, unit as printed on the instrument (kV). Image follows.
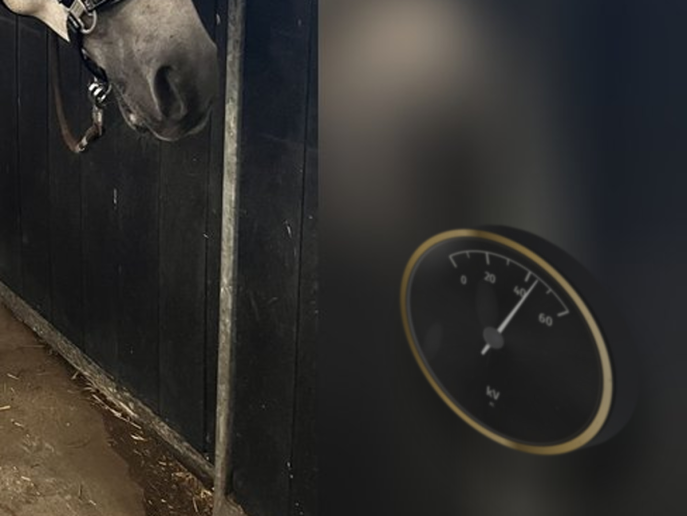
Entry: 45kV
